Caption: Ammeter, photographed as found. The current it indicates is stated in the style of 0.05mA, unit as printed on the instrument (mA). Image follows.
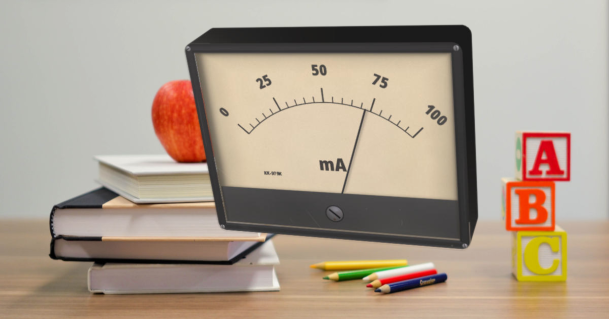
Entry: 72.5mA
